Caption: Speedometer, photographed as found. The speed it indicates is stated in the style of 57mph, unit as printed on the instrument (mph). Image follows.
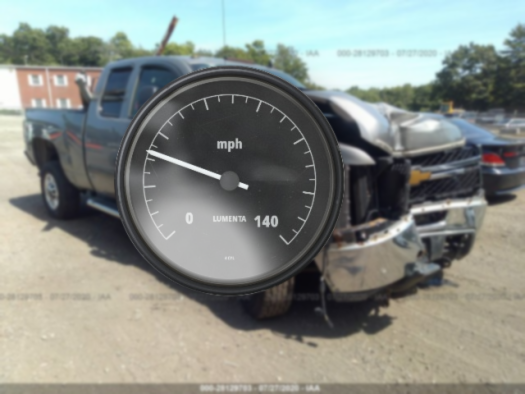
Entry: 32.5mph
